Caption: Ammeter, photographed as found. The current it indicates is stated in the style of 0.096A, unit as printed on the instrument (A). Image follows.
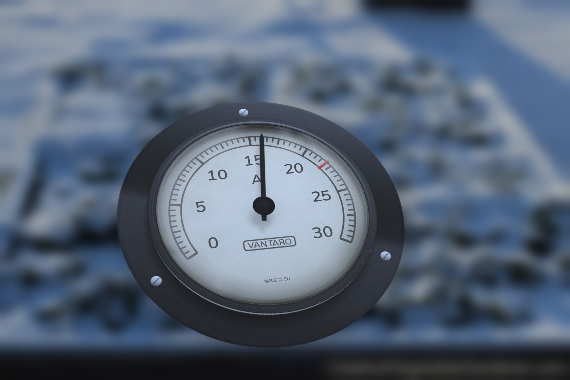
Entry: 16A
